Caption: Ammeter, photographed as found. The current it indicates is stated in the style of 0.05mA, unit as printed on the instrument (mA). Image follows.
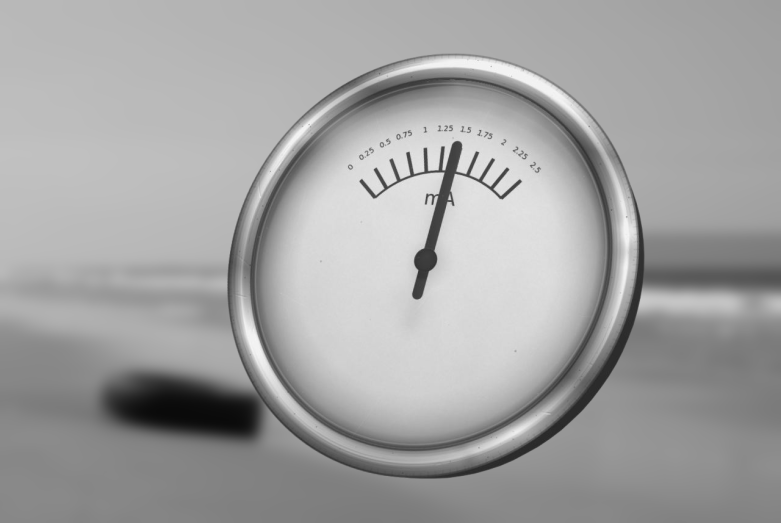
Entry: 1.5mA
